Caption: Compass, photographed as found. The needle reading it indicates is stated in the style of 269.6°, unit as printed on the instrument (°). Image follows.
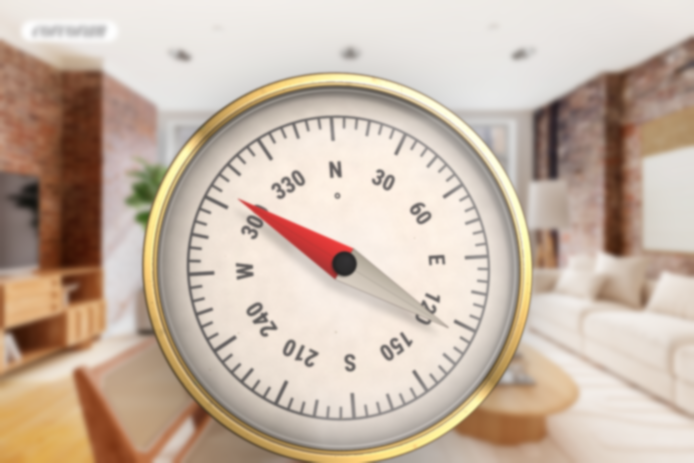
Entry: 305°
